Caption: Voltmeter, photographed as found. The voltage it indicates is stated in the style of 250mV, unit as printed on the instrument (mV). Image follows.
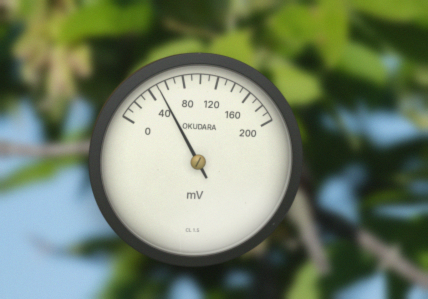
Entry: 50mV
